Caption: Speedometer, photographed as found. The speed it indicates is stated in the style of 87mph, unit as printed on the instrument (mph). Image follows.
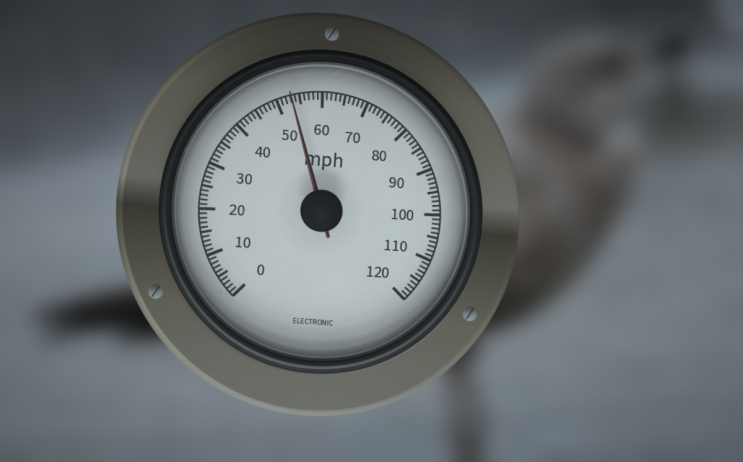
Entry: 53mph
